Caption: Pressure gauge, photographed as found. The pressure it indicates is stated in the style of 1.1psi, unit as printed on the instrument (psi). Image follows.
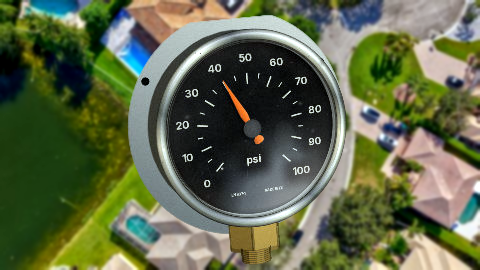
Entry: 40psi
